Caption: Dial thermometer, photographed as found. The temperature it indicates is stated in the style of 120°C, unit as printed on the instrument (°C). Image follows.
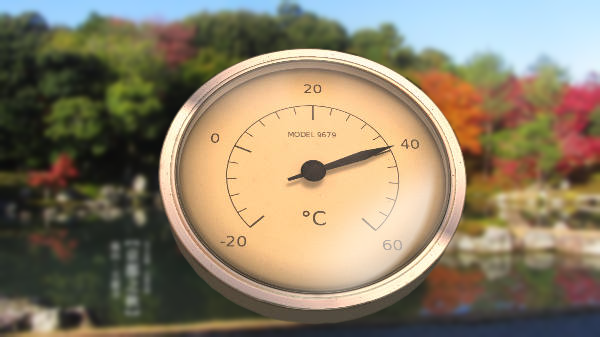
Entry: 40°C
